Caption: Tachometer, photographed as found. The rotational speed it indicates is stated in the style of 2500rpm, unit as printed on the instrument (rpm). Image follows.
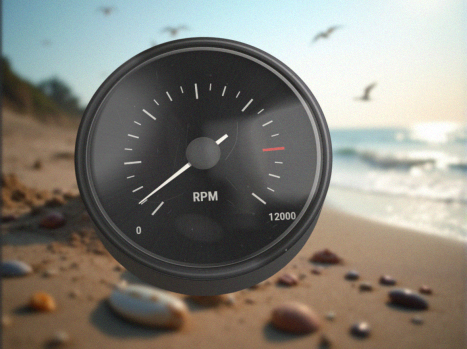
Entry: 500rpm
